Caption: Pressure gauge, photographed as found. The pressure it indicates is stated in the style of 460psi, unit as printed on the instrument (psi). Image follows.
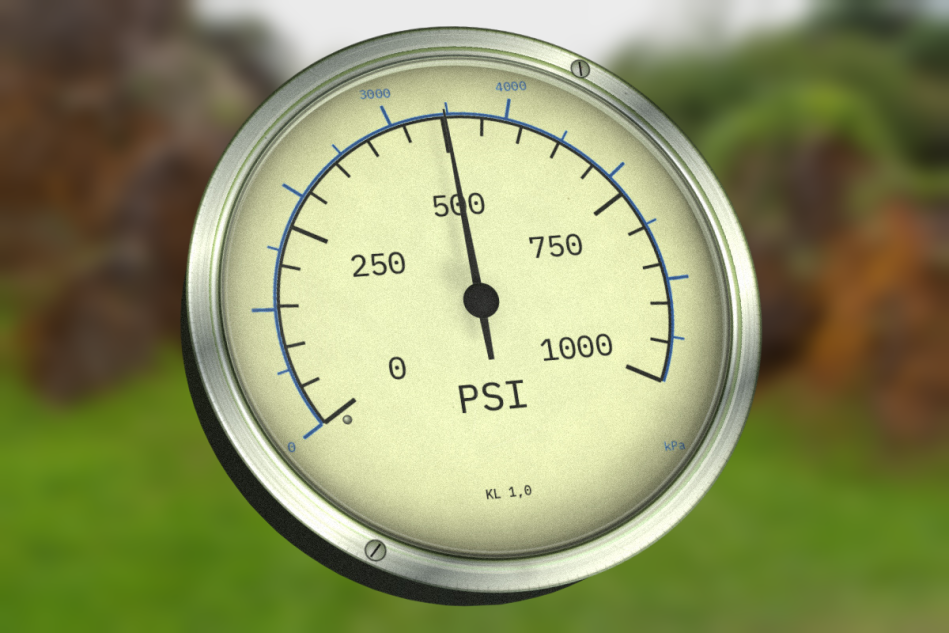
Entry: 500psi
